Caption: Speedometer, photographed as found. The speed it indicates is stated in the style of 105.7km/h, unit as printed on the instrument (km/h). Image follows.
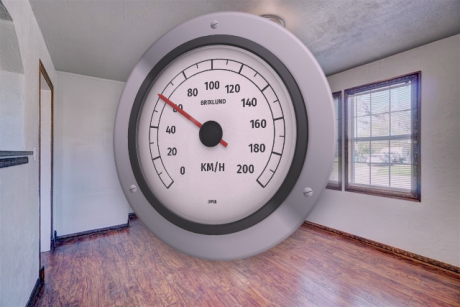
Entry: 60km/h
